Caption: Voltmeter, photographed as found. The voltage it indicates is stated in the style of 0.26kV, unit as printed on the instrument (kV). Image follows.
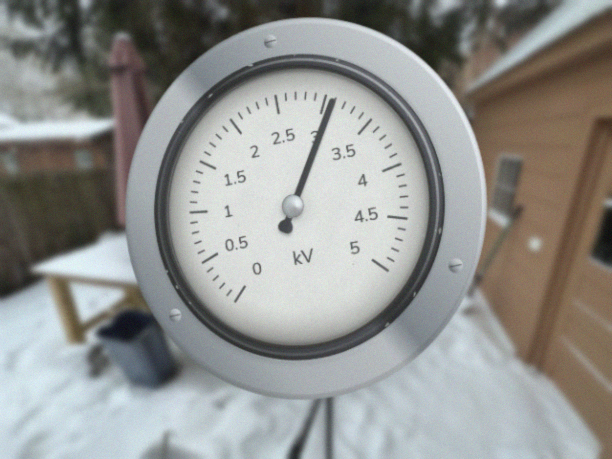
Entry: 3.1kV
